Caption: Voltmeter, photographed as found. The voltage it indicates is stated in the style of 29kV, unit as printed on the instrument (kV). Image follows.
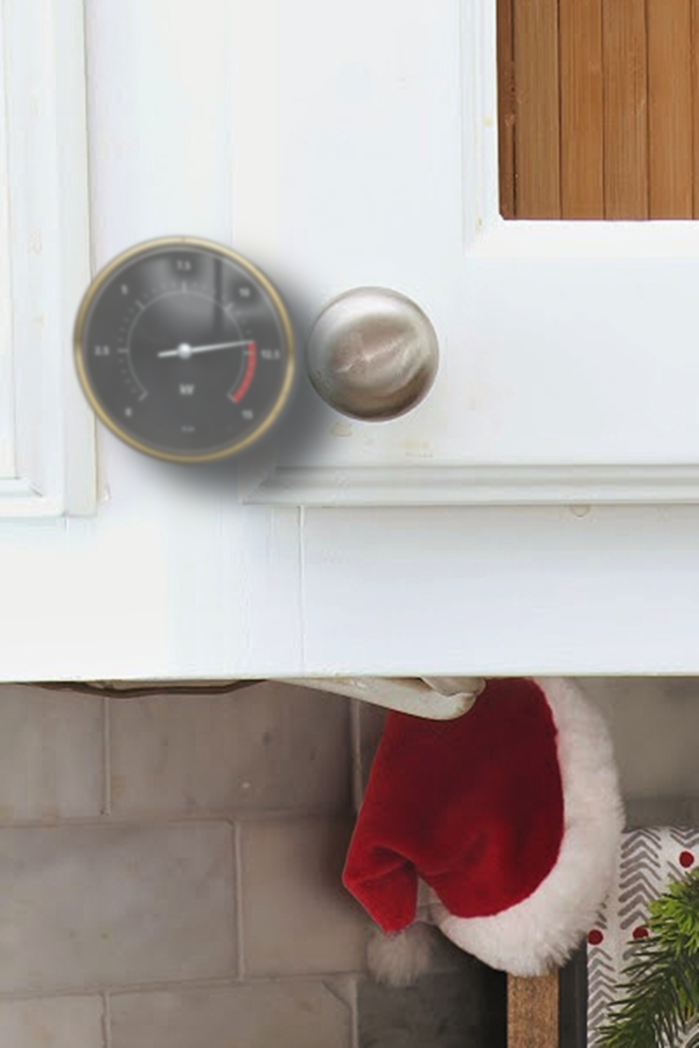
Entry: 12kV
